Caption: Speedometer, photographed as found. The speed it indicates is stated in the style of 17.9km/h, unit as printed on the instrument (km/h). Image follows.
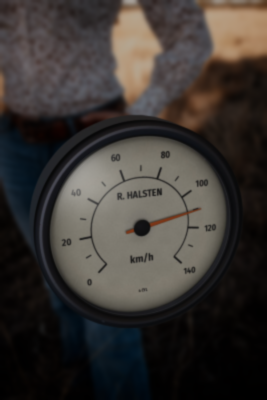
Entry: 110km/h
